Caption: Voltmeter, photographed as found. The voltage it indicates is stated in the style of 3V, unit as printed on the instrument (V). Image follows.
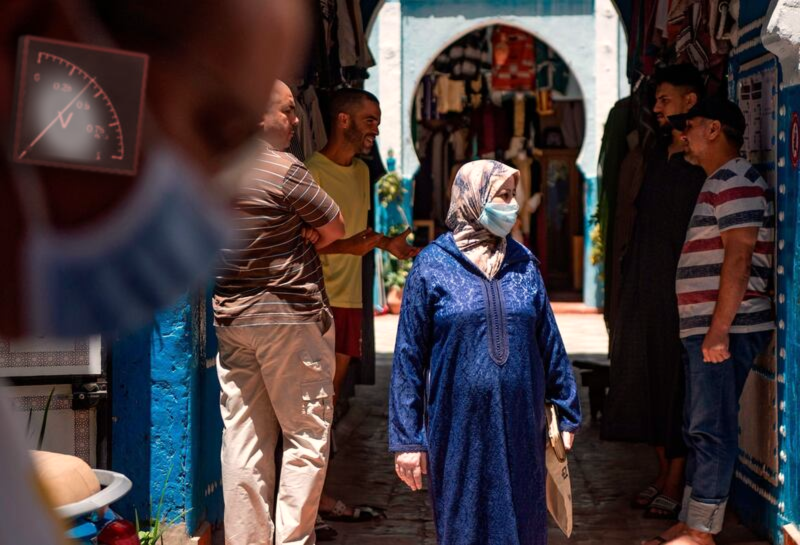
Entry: 0.4V
